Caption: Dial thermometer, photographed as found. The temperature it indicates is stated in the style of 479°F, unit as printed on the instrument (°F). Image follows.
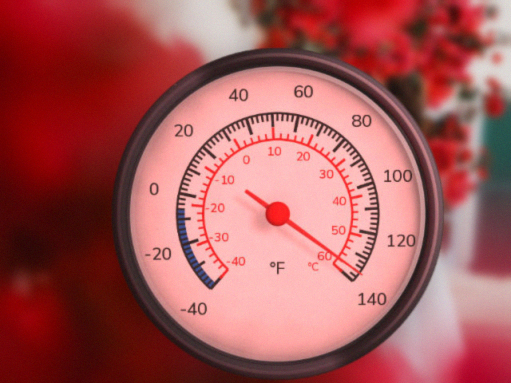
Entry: 136°F
